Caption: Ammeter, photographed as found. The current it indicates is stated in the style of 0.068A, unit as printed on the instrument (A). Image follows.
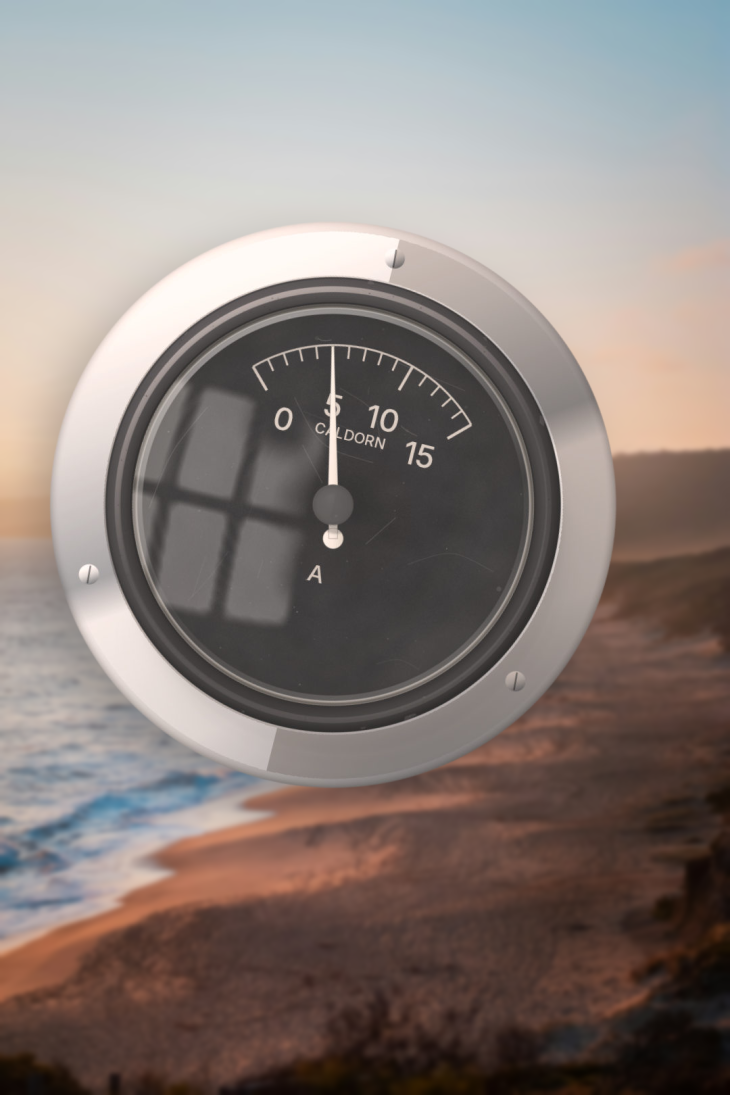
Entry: 5A
